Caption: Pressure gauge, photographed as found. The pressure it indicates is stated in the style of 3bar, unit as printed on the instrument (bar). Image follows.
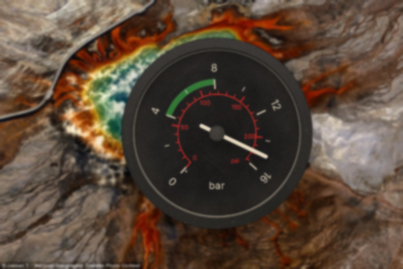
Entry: 15bar
